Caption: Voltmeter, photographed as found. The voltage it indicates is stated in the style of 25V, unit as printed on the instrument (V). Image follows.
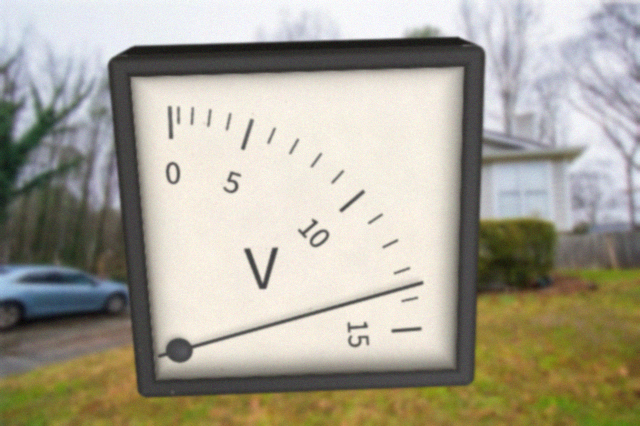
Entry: 13.5V
